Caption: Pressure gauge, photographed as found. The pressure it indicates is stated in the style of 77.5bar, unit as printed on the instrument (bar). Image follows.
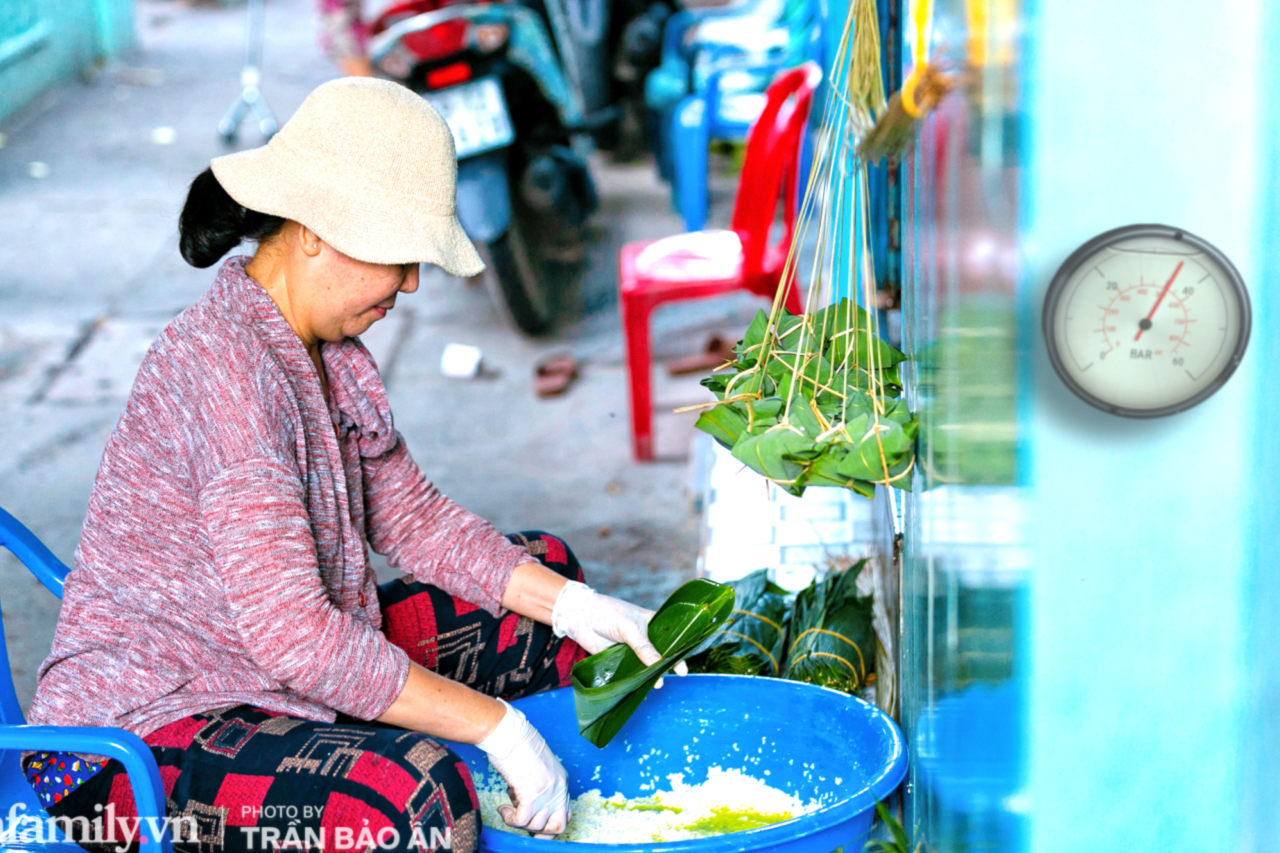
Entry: 35bar
